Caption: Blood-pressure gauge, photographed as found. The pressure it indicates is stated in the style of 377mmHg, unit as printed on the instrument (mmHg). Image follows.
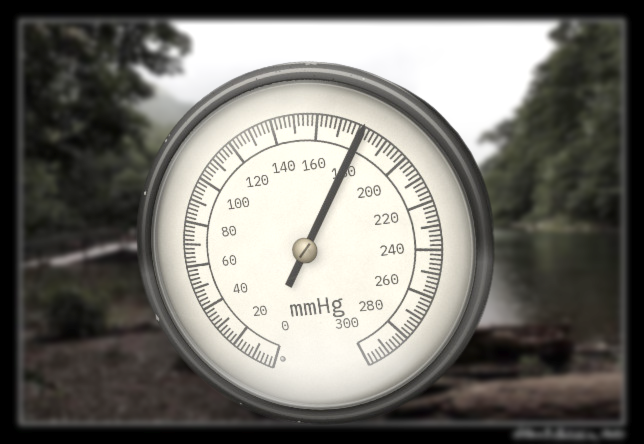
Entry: 180mmHg
